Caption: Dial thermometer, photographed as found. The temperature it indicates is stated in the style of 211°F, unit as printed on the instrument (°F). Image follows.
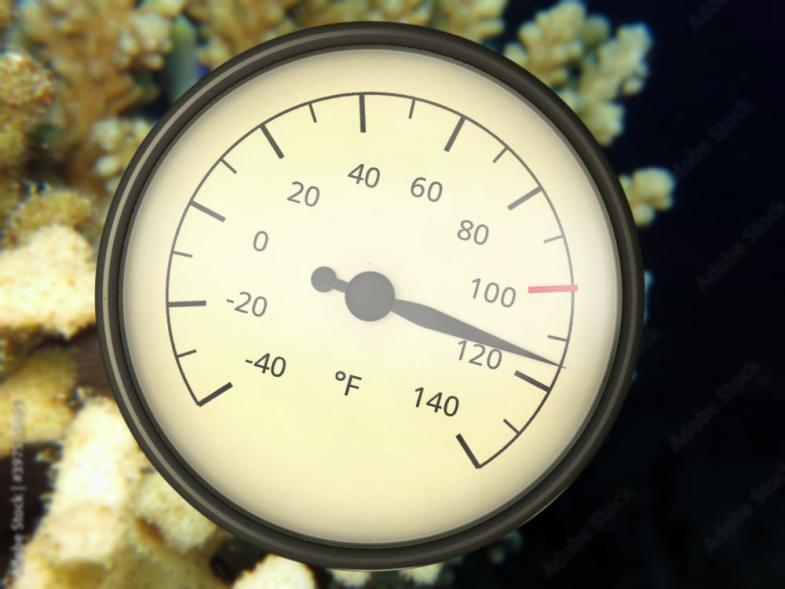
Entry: 115°F
